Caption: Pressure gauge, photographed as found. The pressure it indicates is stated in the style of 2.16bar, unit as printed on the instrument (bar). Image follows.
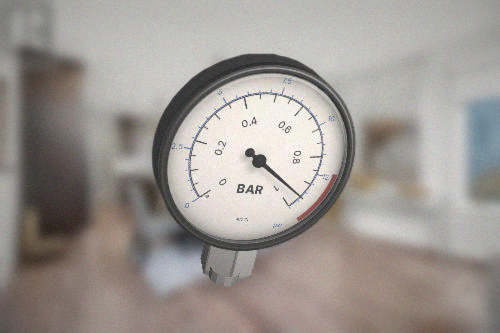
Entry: 0.95bar
